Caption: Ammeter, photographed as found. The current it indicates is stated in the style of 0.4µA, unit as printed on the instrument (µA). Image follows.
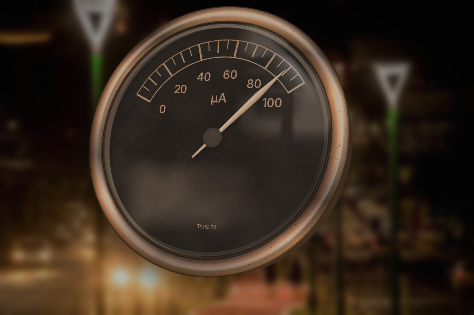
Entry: 90µA
